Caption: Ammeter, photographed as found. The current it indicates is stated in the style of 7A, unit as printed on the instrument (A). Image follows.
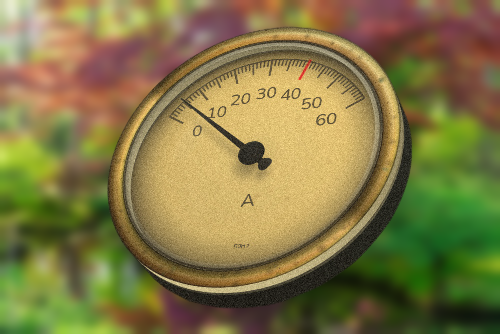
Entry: 5A
